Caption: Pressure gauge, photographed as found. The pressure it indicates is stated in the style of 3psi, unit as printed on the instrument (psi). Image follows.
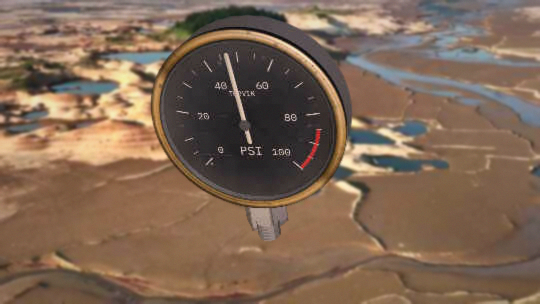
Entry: 47.5psi
